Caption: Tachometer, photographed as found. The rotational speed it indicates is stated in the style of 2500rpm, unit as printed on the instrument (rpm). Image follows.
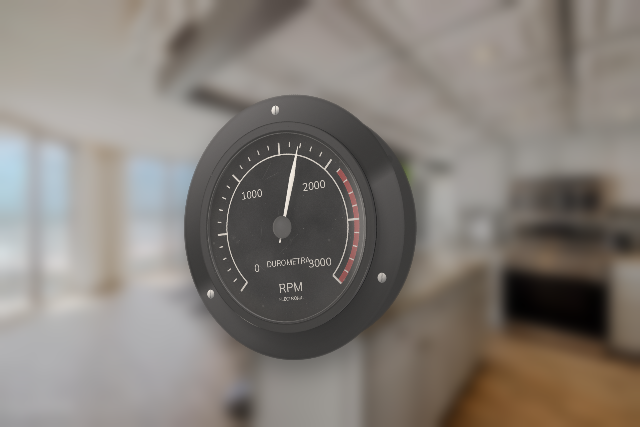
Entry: 1700rpm
